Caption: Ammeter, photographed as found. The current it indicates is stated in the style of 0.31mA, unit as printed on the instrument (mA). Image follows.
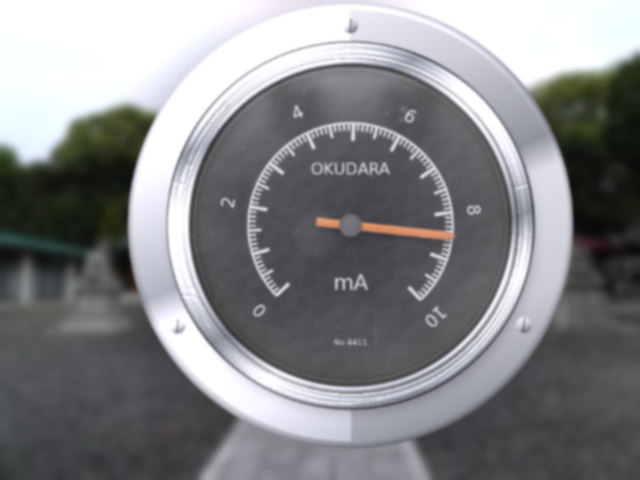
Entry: 8.5mA
